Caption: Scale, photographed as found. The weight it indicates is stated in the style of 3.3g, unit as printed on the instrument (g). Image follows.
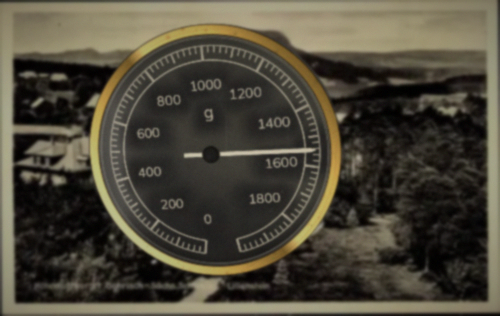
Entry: 1540g
